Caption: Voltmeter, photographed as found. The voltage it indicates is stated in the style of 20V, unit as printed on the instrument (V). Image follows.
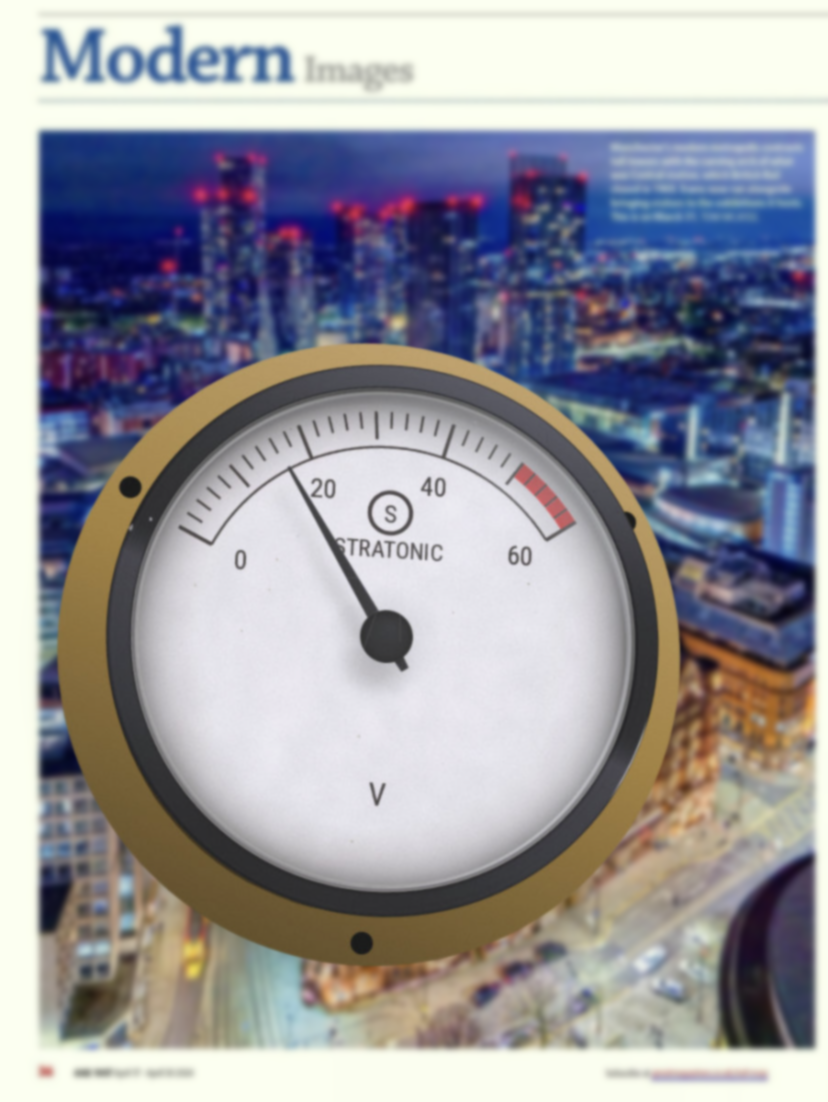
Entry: 16V
